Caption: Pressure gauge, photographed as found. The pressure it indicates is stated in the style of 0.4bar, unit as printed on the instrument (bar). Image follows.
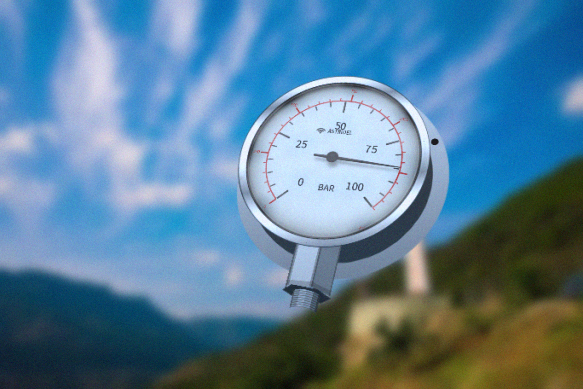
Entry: 85bar
